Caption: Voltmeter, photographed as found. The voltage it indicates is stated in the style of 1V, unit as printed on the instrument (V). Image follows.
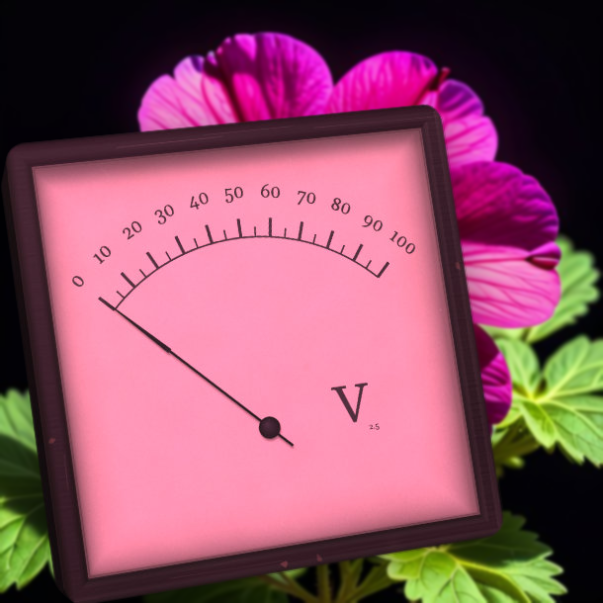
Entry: 0V
